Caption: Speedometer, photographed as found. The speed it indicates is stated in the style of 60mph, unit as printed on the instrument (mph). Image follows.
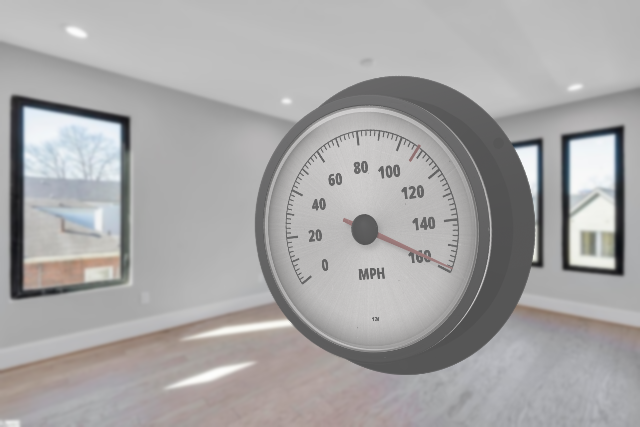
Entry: 158mph
